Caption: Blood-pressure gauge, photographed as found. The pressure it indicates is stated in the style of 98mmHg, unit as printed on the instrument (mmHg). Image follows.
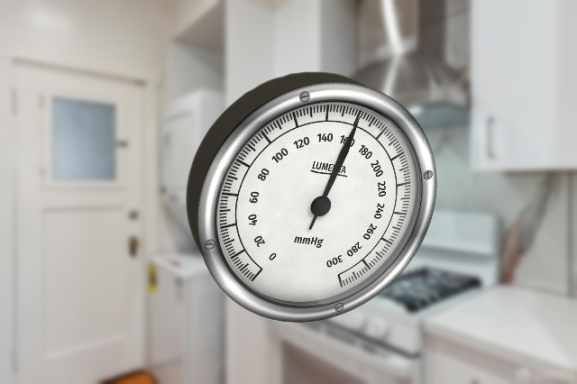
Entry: 160mmHg
